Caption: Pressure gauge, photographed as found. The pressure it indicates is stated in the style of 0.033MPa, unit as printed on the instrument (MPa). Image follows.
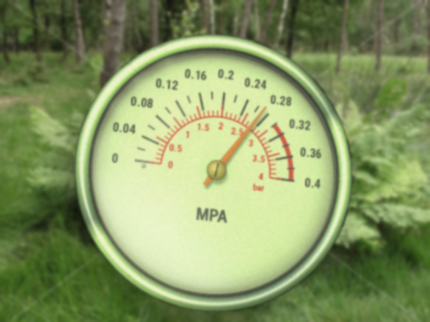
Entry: 0.27MPa
